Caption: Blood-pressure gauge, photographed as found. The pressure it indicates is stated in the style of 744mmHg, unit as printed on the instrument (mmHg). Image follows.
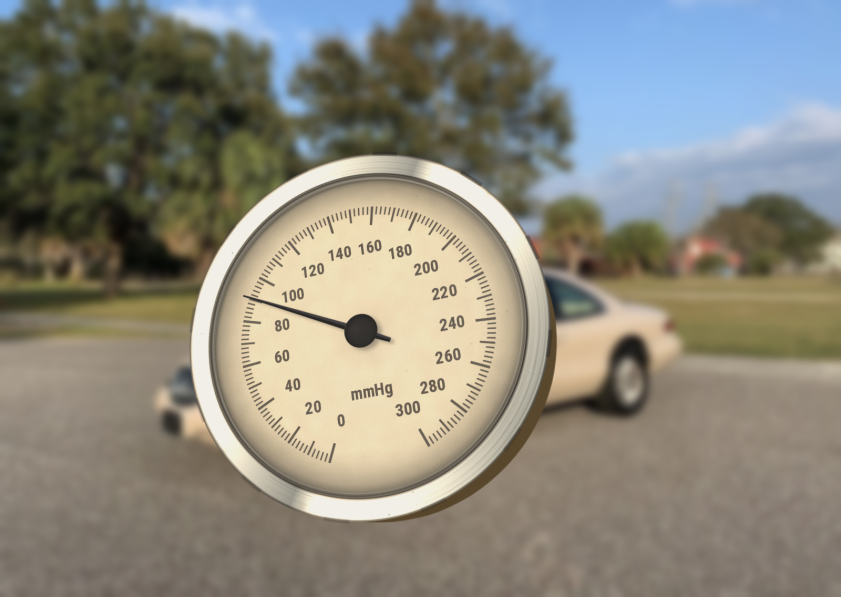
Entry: 90mmHg
